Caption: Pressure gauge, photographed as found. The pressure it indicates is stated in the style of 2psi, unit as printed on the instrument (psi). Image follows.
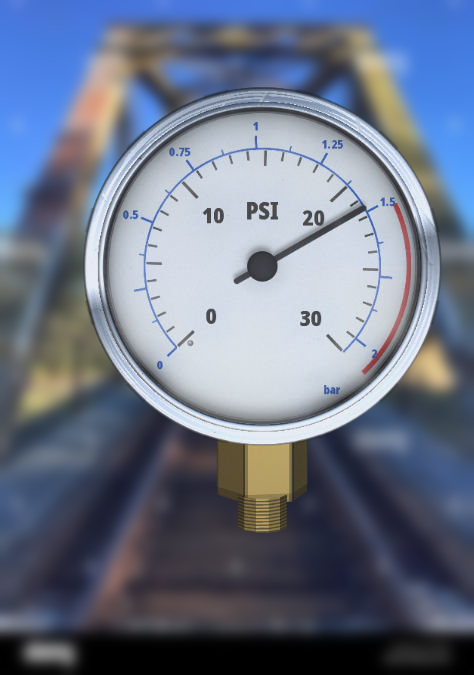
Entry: 21.5psi
